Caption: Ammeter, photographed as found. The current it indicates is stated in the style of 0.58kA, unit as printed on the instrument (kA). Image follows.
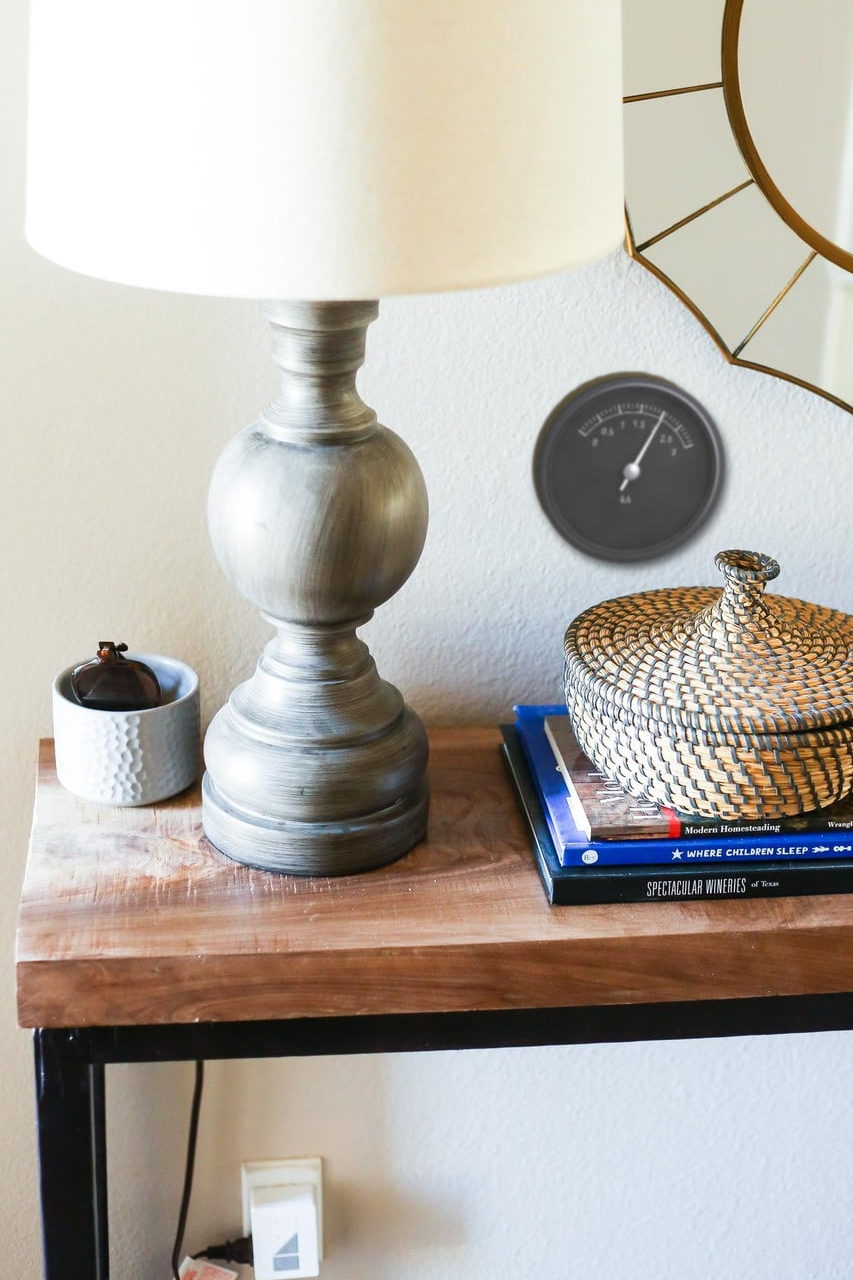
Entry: 2kA
